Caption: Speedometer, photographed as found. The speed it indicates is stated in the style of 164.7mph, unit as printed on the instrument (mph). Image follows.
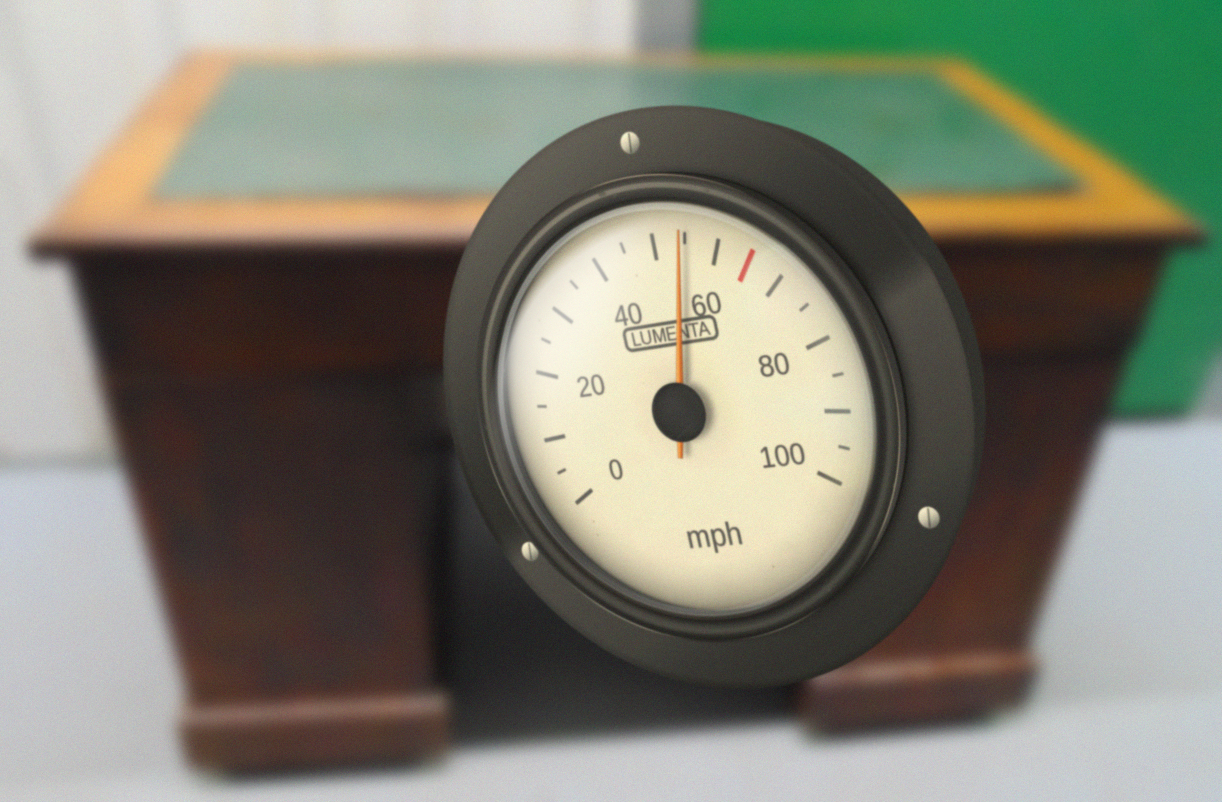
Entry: 55mph
